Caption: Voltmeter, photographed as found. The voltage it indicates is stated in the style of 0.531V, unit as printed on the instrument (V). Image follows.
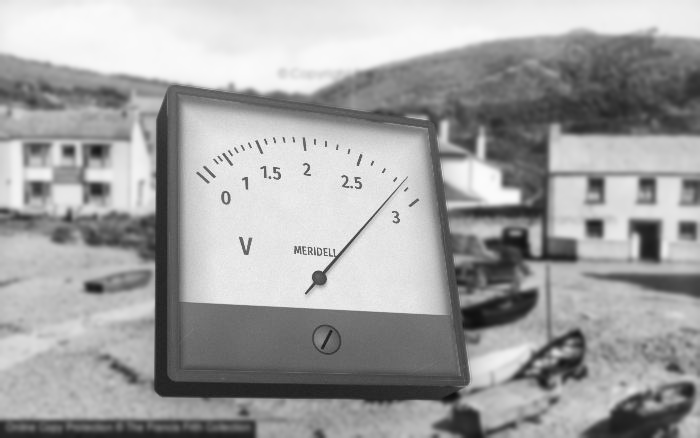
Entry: 2.85V
